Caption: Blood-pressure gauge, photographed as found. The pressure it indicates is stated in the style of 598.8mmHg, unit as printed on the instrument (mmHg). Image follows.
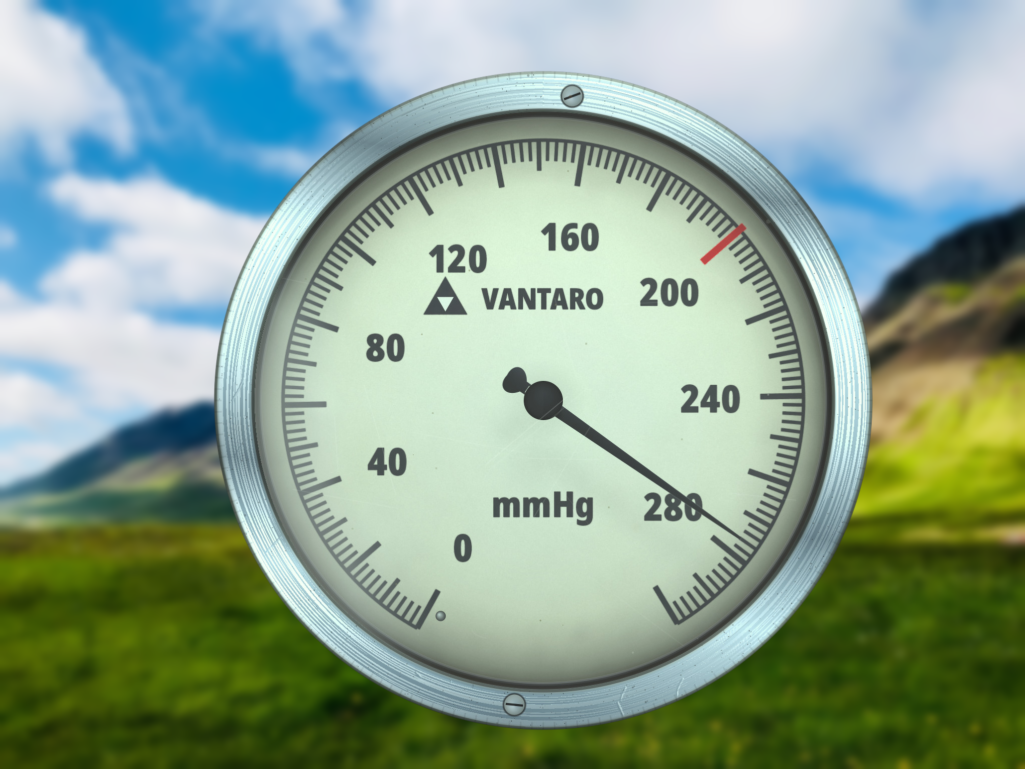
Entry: 276mmHg
